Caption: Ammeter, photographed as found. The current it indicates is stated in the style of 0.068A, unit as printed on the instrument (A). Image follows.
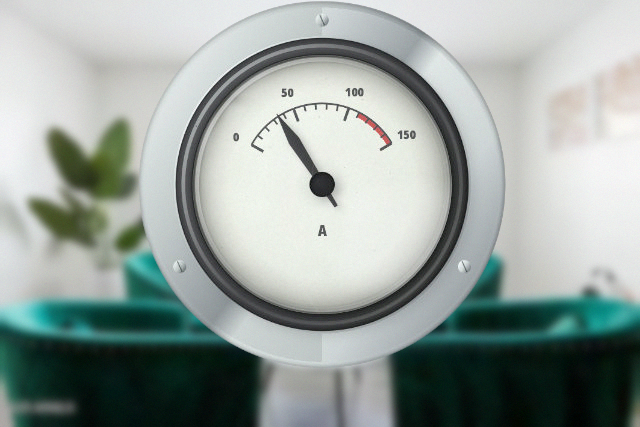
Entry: 35A
